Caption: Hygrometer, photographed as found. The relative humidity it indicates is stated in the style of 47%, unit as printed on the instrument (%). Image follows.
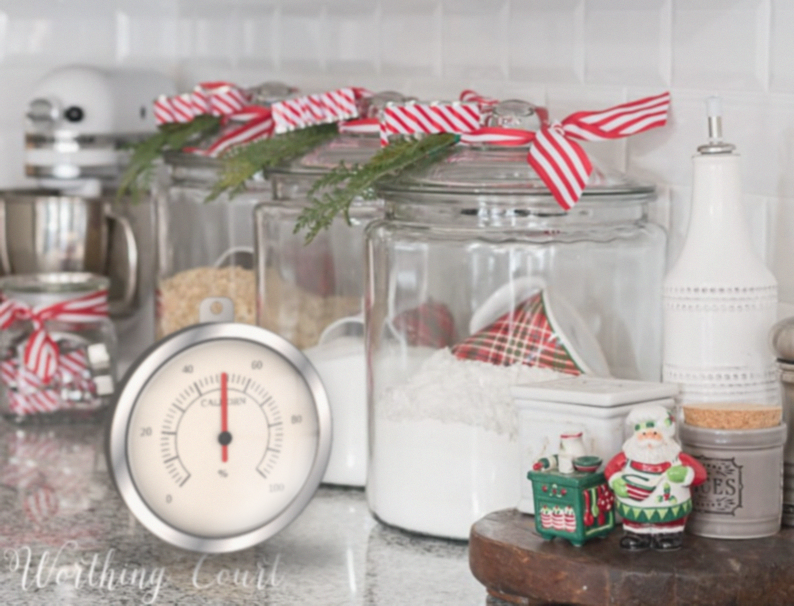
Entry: 50%
